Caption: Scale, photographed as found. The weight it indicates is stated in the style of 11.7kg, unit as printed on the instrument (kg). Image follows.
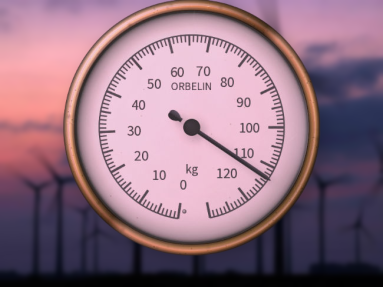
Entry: 113kg
